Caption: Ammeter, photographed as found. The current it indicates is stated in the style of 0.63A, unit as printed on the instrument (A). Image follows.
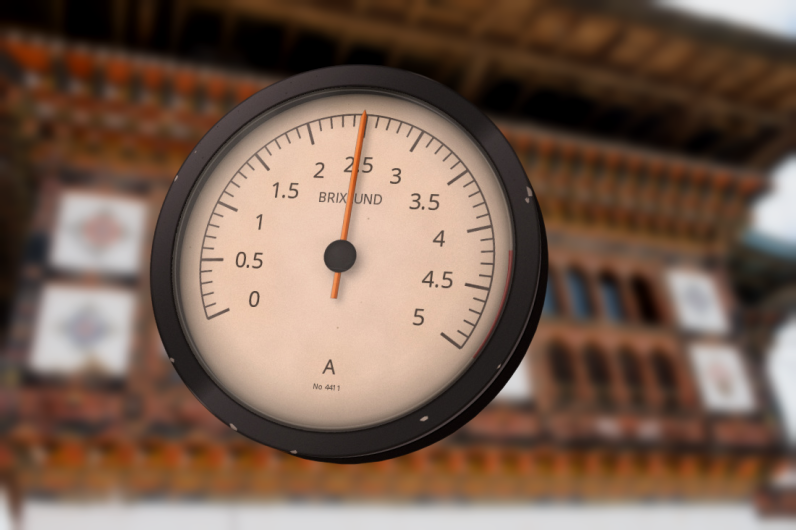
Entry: 2.5A
